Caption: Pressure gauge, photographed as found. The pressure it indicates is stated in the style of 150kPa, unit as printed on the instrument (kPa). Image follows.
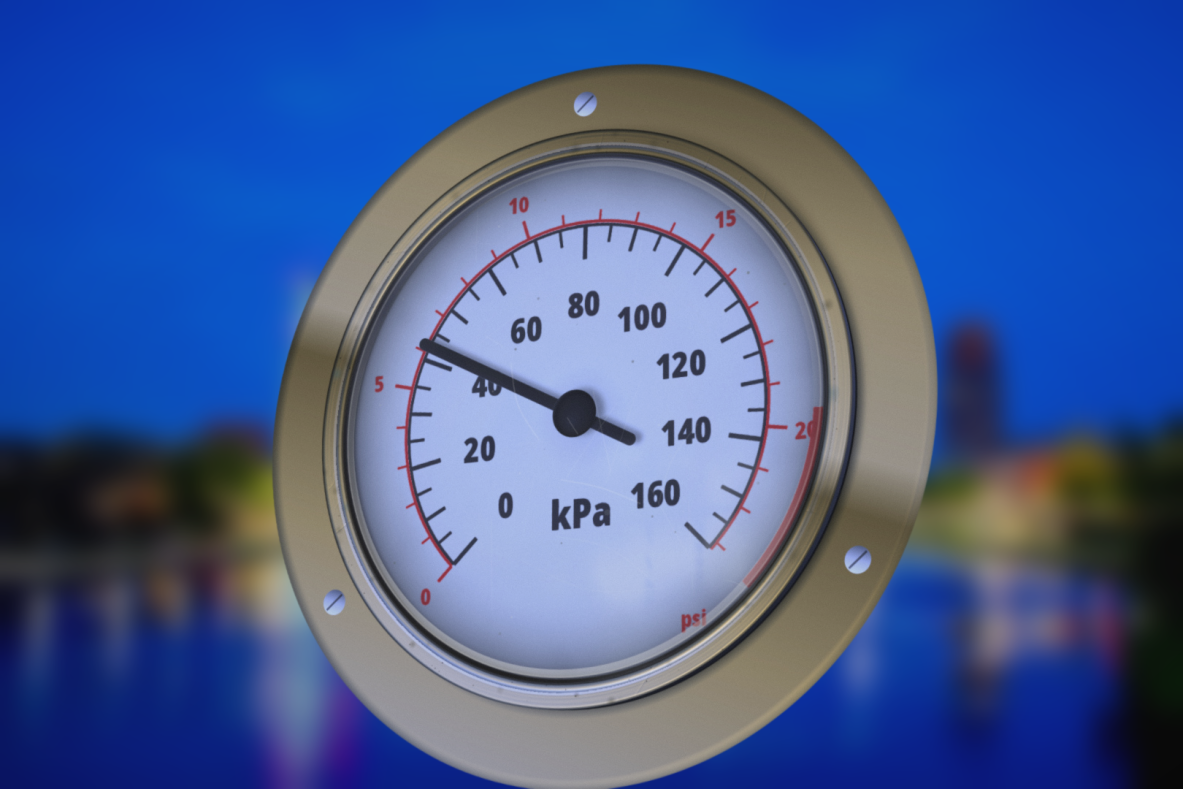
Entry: 42.5kPa
